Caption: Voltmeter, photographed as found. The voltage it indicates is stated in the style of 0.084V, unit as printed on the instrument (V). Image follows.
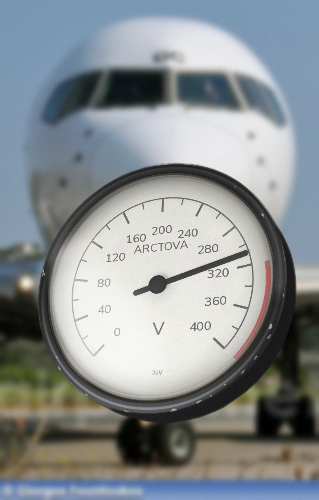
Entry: 310V
